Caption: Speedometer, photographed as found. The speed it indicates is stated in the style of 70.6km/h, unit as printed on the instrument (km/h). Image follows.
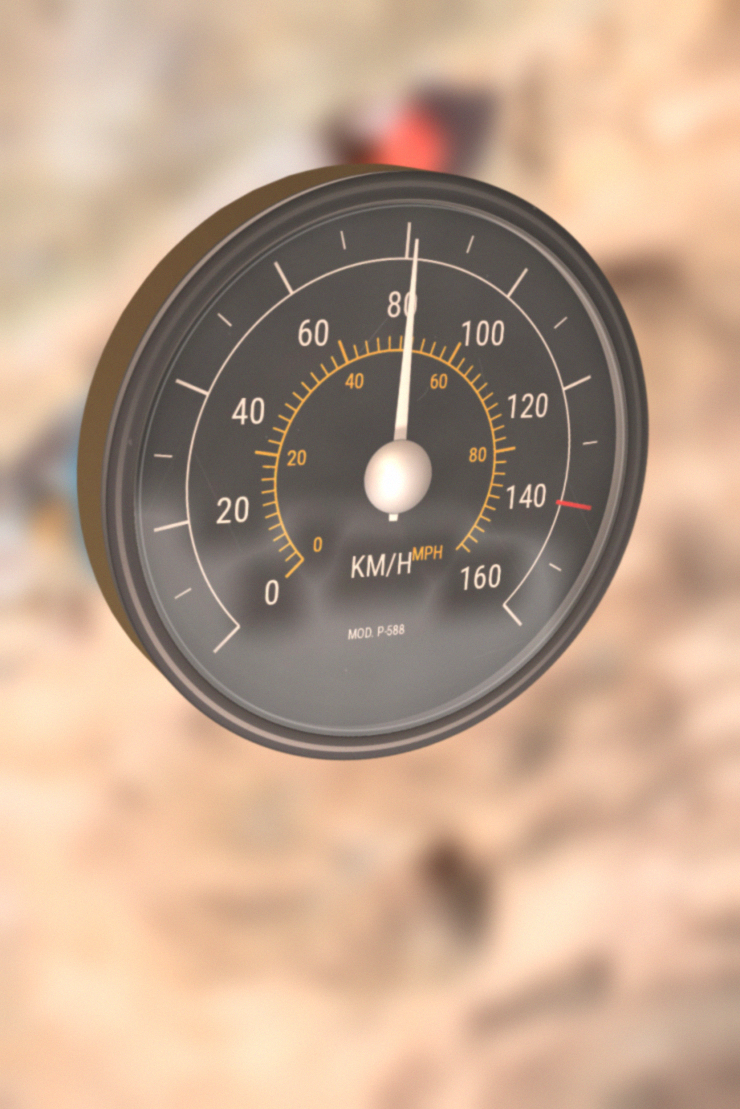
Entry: 80km/h
